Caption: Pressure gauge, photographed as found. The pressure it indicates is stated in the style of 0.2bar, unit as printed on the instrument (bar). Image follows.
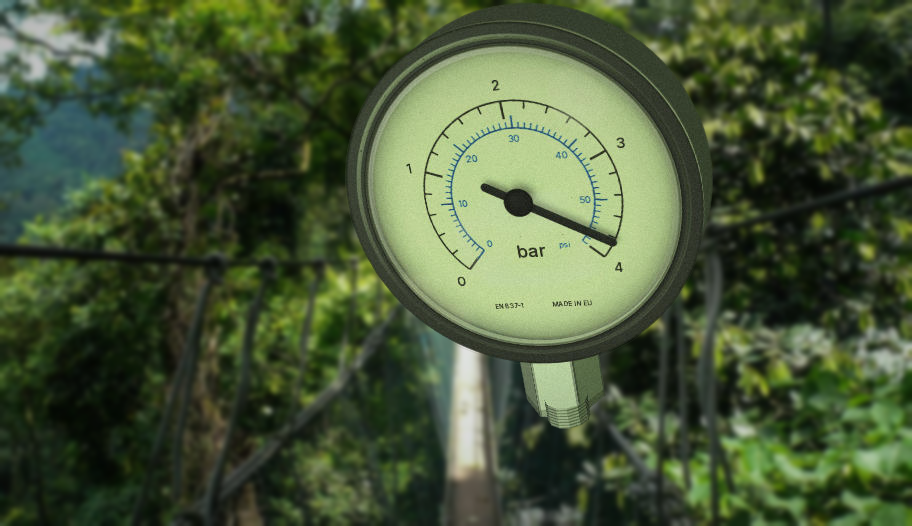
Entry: 3.8bar
